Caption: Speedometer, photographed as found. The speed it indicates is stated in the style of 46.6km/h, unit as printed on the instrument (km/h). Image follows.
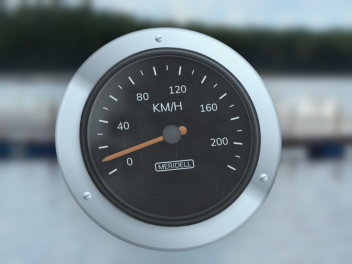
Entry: 10km/h
